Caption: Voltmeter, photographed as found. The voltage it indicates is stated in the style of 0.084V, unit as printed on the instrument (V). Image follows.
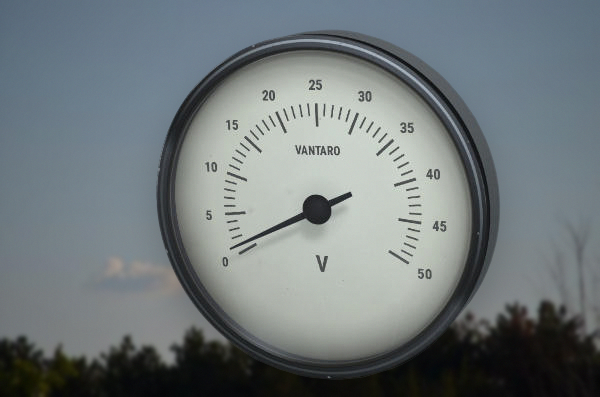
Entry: 1V
